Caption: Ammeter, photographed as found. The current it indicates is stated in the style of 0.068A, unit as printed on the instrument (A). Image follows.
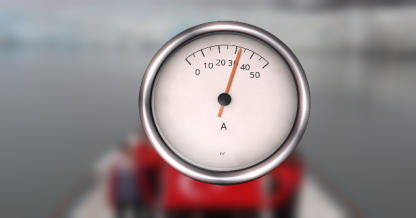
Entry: 32.5A
